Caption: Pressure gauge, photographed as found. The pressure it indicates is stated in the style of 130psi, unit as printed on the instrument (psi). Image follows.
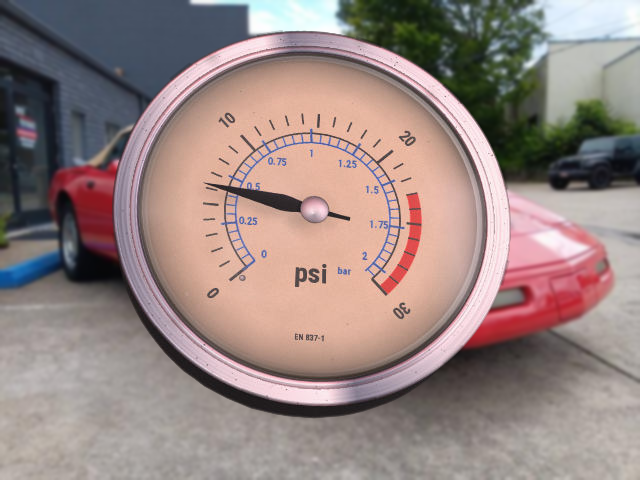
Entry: 6psi
